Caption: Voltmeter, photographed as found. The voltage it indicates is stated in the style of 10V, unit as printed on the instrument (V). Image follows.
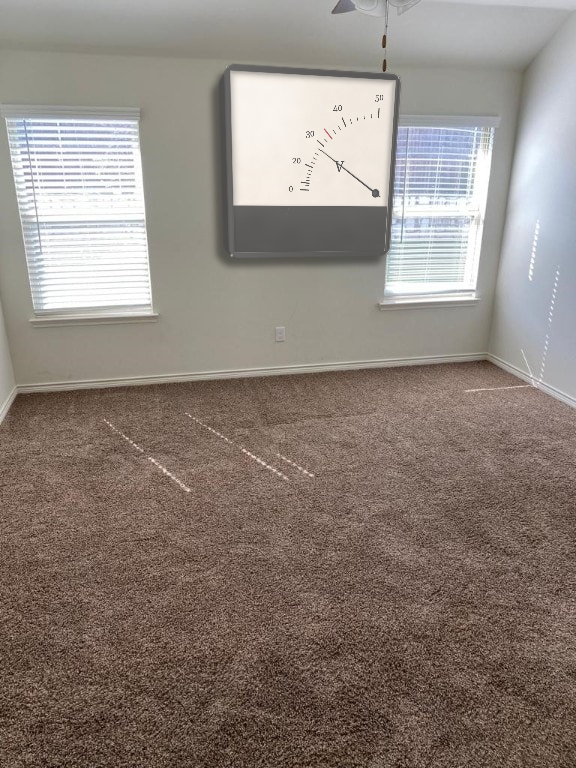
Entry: 28V
